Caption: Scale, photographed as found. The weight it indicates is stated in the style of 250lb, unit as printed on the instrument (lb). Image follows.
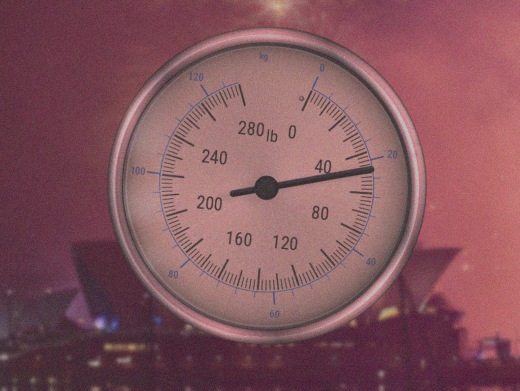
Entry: 48lb
